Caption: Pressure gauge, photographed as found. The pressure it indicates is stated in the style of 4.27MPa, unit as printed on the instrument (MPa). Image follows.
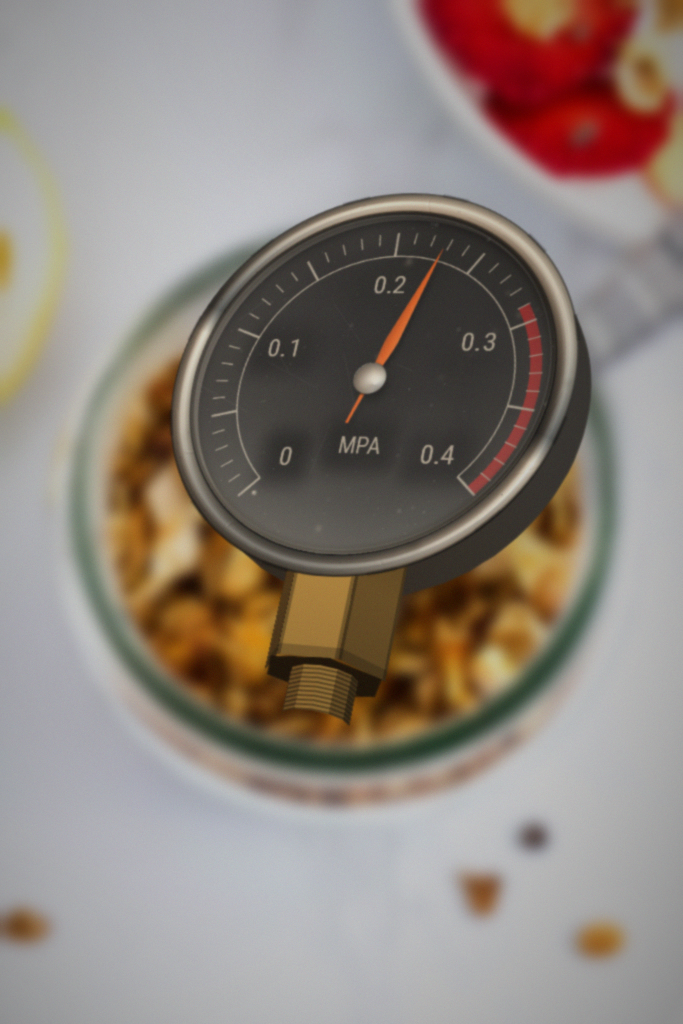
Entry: 0.23MPa
